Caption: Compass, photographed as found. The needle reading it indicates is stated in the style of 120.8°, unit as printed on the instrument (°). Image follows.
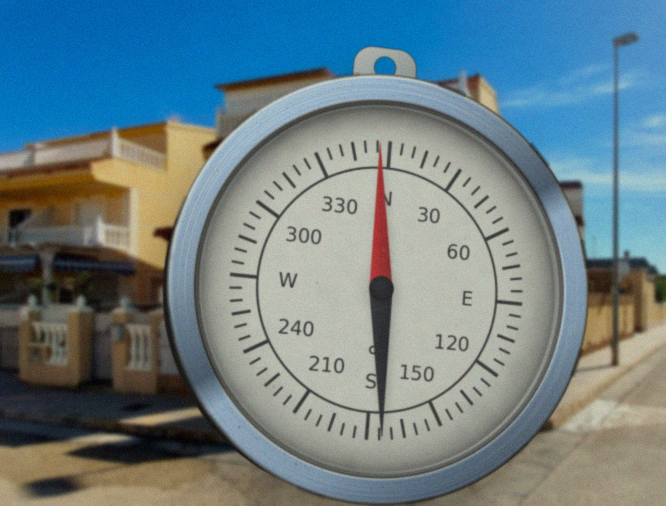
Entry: 355°
